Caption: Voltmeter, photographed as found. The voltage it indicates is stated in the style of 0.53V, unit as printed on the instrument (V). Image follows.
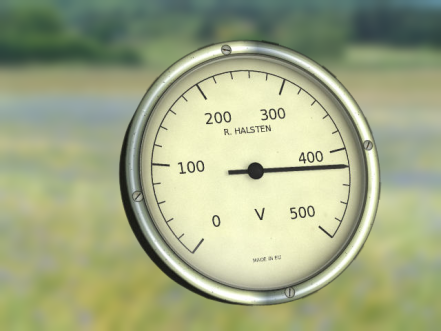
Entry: 420V
